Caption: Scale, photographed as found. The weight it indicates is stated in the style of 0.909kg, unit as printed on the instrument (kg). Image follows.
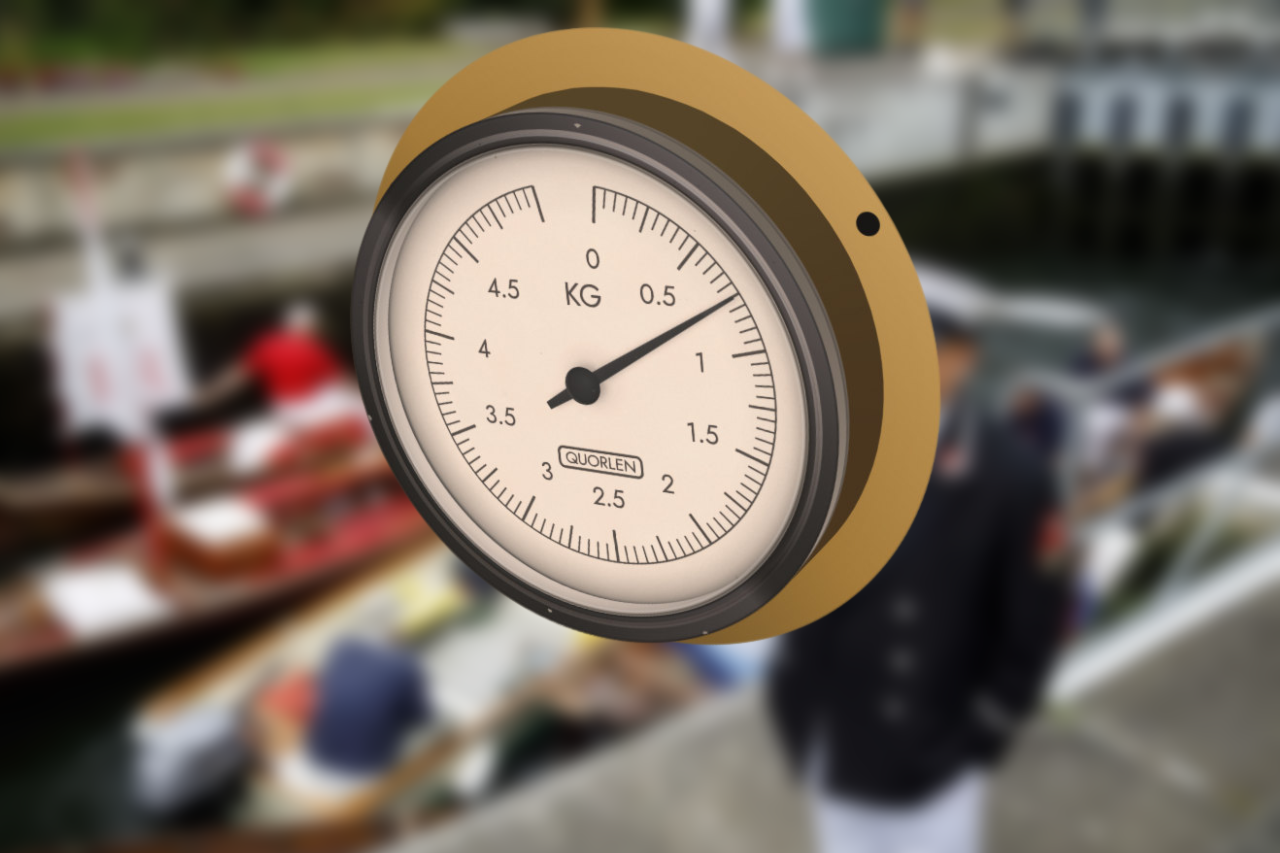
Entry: 0.75kg
